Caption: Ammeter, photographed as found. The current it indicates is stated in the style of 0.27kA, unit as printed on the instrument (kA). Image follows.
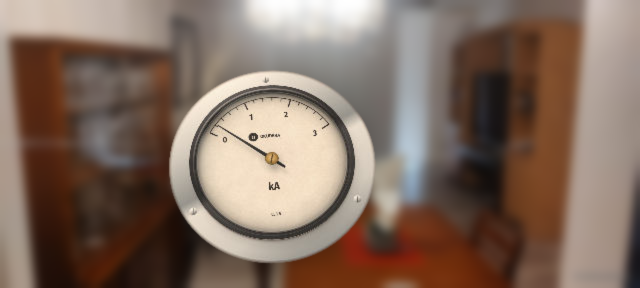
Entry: 0.2kA
